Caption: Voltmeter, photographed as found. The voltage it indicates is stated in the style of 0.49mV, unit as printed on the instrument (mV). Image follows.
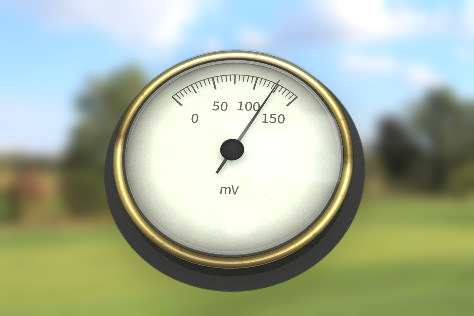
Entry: 125mV
